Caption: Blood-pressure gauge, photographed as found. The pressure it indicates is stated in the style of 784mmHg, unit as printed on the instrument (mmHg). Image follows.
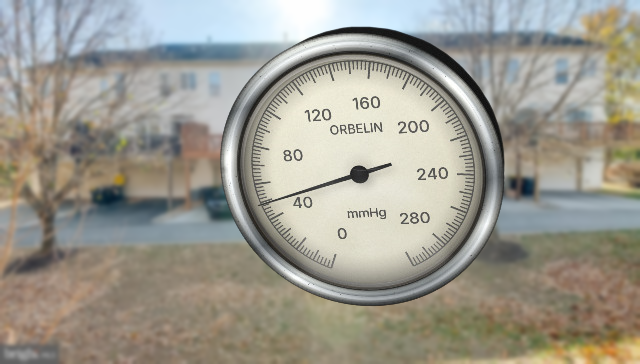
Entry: 50mmHg
